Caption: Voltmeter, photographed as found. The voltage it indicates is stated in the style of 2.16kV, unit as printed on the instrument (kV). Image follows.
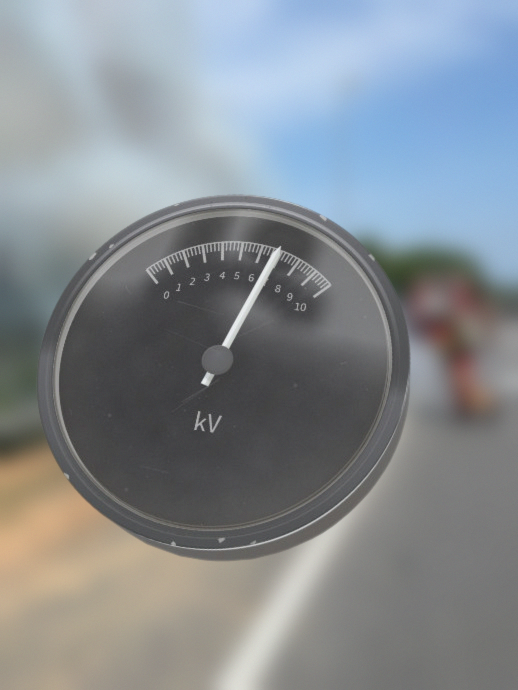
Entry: 7kV
